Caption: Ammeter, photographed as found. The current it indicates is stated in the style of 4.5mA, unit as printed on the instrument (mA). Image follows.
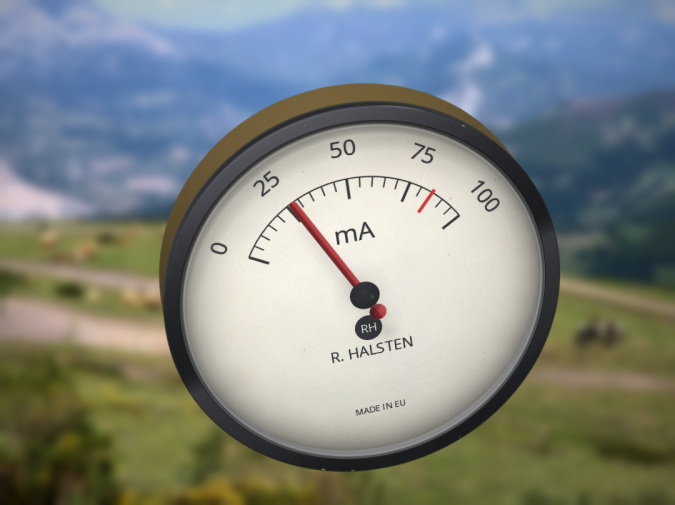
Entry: 27.5mA
